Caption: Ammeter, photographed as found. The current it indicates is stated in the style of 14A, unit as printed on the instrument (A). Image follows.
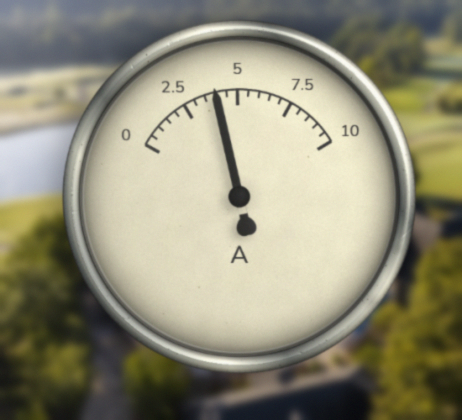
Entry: 4A
